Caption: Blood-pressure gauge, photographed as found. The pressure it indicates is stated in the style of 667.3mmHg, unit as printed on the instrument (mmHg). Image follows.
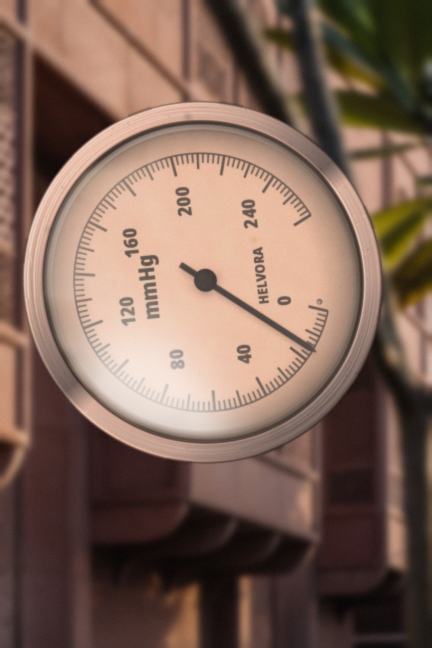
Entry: 16mmHg
